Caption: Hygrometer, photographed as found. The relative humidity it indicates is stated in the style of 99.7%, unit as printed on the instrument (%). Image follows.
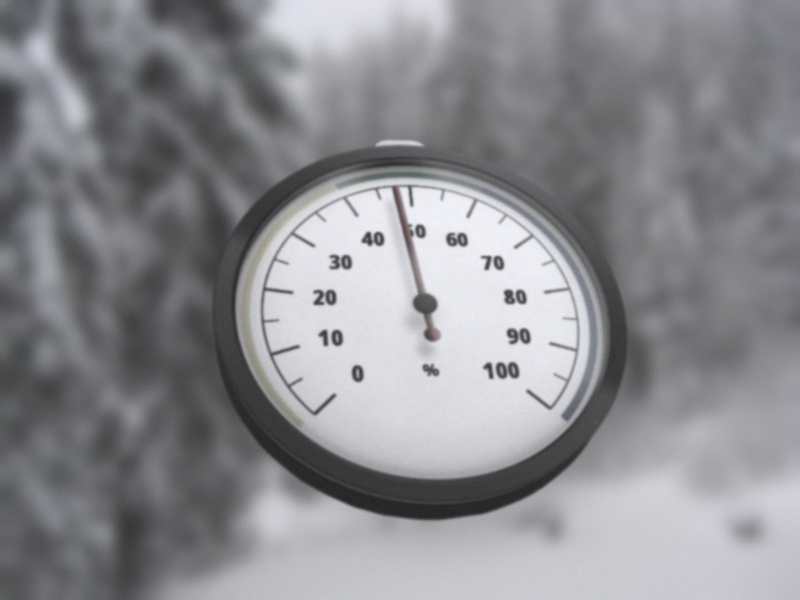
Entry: 47.5%
